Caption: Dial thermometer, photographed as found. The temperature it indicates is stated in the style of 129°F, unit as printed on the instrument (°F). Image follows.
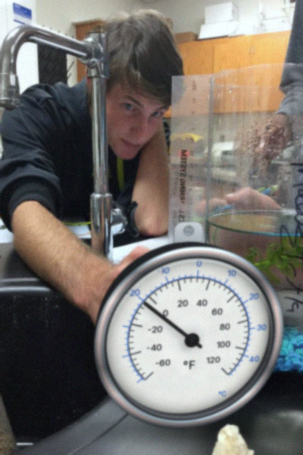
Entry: -4°F
